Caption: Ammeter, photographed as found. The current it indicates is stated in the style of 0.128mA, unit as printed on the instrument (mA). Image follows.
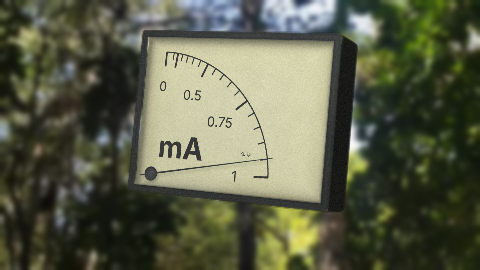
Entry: 0.95mA
